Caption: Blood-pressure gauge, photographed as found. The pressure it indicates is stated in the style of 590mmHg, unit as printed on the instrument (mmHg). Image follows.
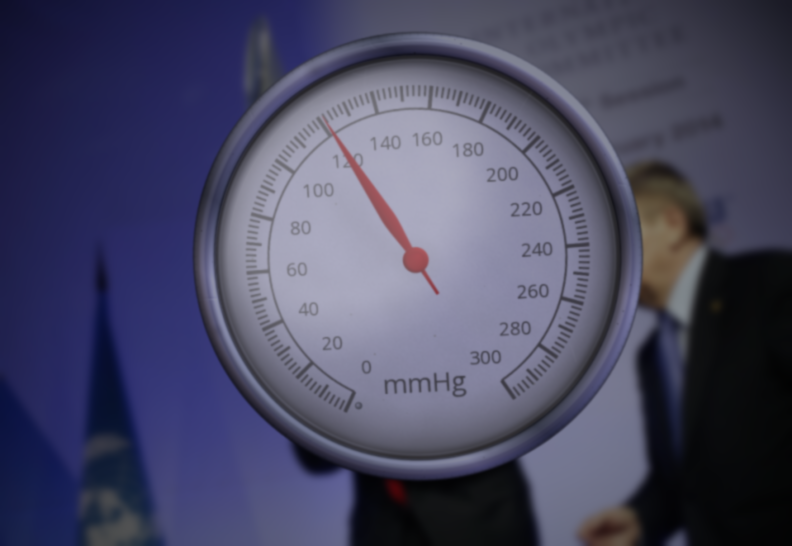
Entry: 122mmHg
